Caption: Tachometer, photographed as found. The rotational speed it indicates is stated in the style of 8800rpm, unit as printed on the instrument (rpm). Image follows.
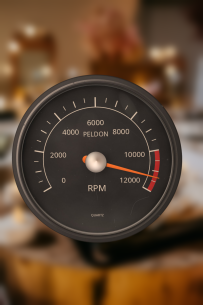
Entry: 11250rpm
